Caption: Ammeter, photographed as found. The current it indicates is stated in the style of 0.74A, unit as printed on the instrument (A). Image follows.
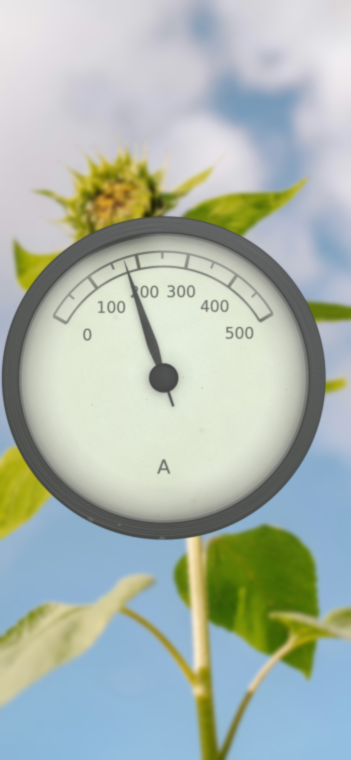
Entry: 175A
